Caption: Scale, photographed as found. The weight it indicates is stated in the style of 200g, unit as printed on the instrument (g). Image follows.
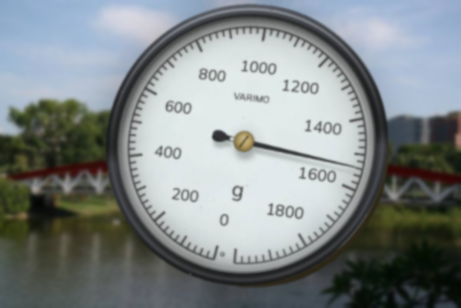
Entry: 1540g
